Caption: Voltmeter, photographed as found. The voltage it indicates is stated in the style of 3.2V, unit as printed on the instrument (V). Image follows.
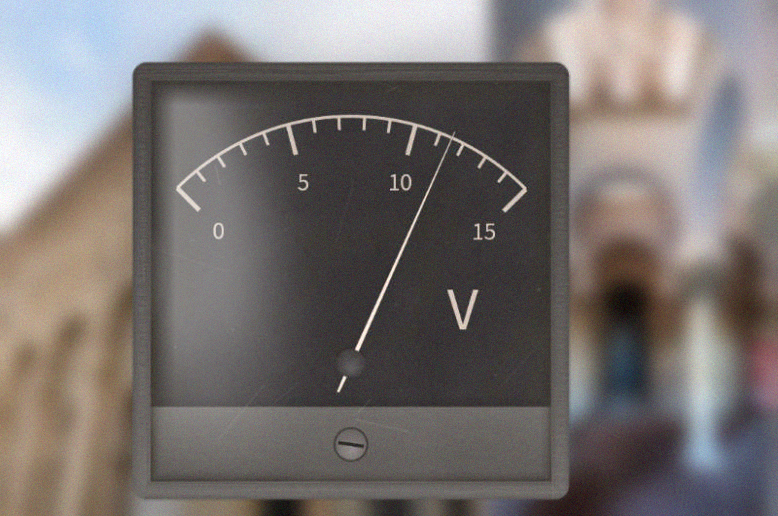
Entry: 11.5V
